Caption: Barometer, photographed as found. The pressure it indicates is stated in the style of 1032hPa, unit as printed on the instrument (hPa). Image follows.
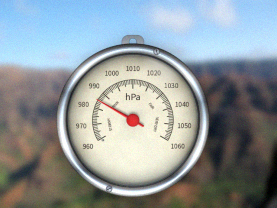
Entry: 985hPa
